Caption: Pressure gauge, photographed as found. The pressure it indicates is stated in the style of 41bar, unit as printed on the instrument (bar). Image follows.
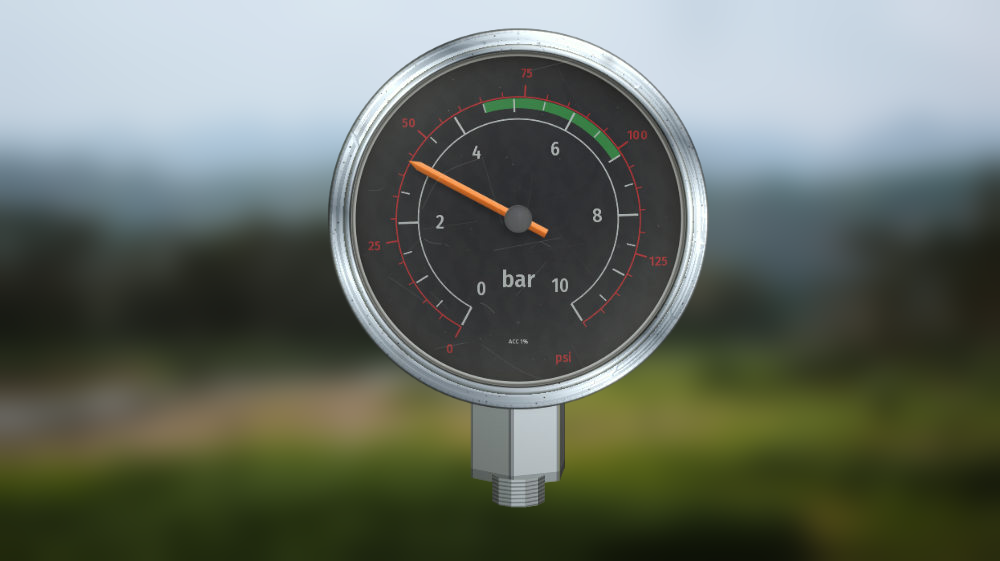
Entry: 3bar
